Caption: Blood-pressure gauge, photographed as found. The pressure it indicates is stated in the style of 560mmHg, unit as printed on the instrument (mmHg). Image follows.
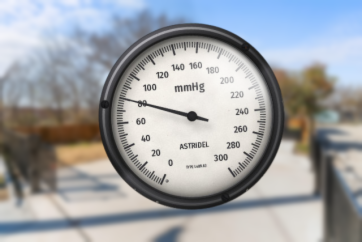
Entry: 80mmHg
